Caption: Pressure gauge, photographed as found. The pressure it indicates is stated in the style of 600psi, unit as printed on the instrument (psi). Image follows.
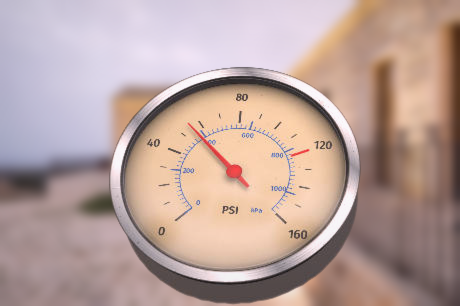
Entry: 55psi
